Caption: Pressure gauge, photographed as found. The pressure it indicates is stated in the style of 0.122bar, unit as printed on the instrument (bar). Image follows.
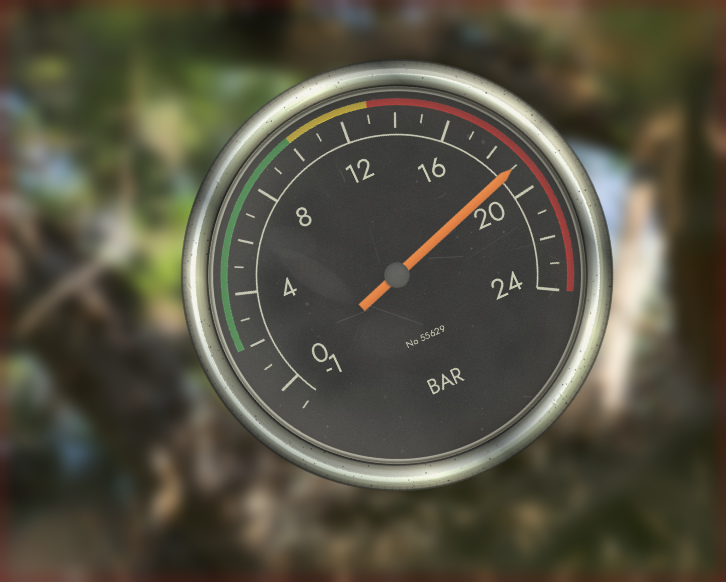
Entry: 19bar
